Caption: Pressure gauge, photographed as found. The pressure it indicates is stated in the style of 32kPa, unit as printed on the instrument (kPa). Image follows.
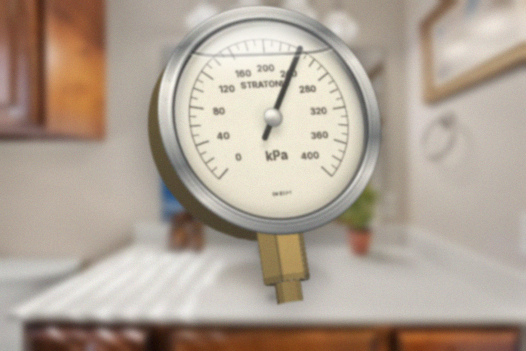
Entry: 240kPa
